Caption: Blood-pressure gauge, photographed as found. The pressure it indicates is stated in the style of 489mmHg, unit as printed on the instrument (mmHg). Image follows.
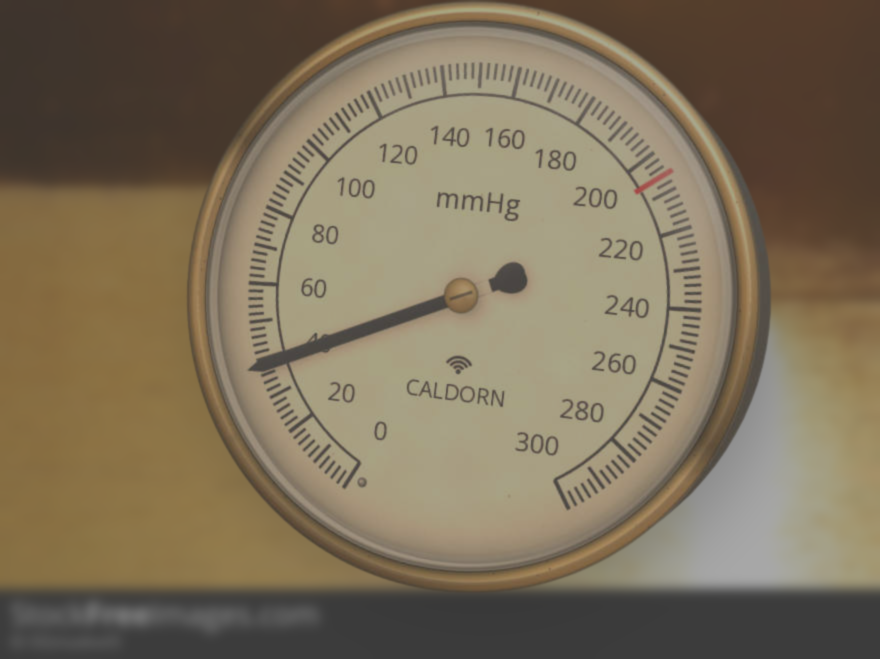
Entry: 38mmHg
